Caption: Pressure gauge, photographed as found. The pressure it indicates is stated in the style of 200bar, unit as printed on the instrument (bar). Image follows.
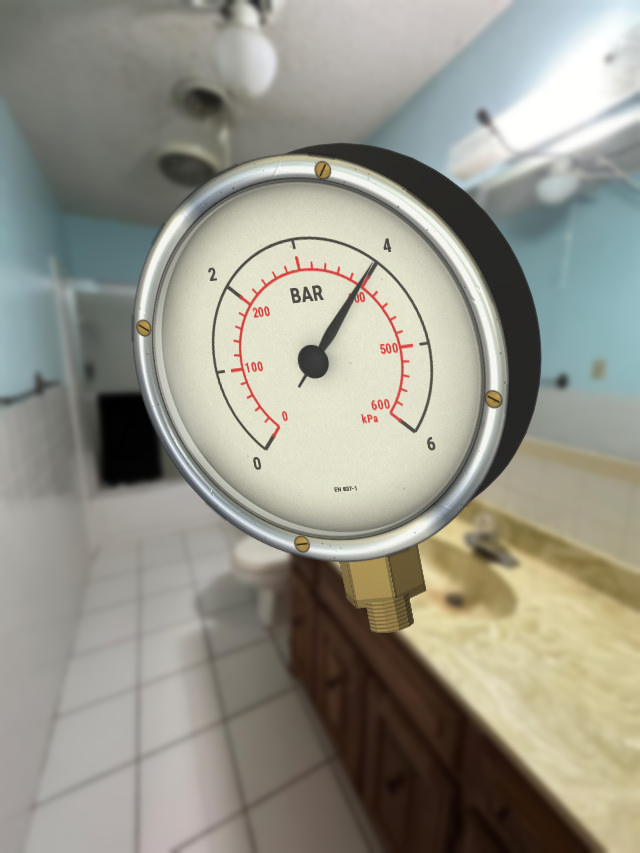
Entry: 4bar
